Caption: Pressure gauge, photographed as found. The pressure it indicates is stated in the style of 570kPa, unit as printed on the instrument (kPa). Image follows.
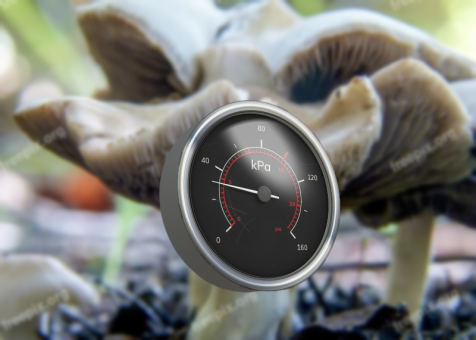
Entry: 30kPa
